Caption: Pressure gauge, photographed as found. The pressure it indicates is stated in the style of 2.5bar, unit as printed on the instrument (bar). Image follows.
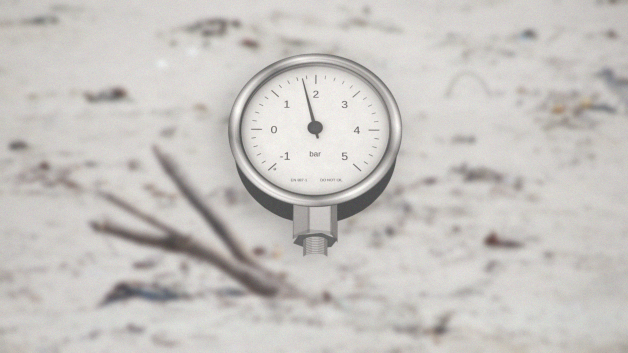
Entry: 1.7bar
